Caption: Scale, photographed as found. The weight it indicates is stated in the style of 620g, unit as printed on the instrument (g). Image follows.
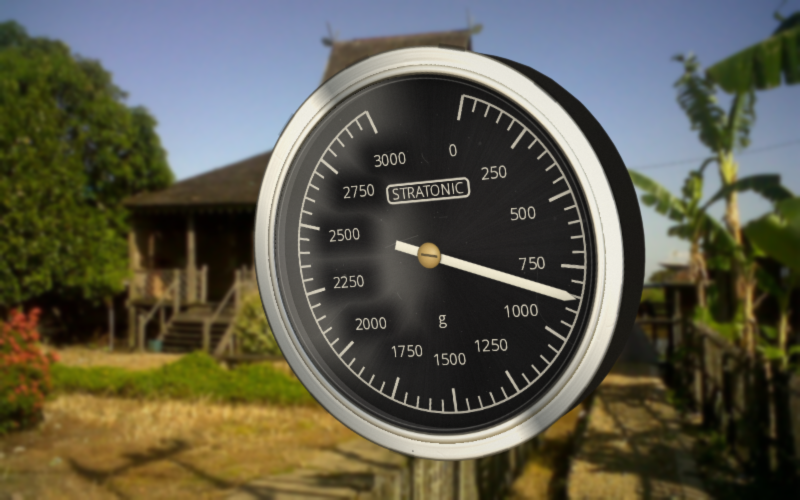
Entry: 850g
